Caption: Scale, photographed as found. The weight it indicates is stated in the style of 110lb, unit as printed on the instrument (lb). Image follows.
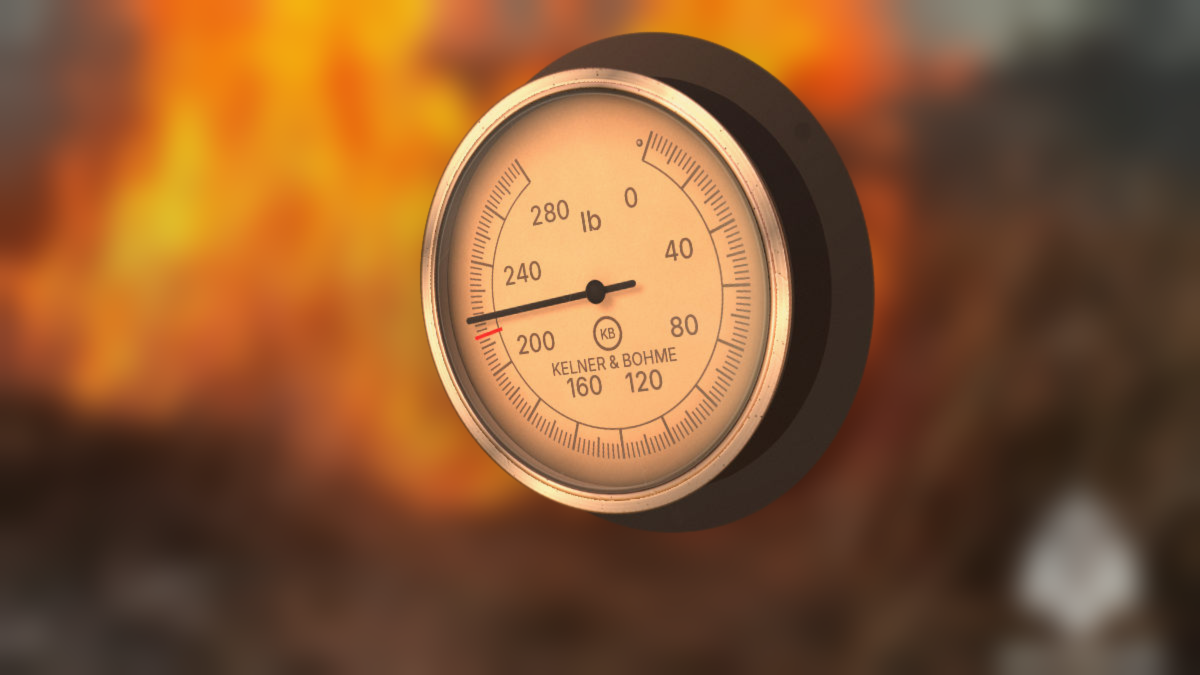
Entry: 220lb
